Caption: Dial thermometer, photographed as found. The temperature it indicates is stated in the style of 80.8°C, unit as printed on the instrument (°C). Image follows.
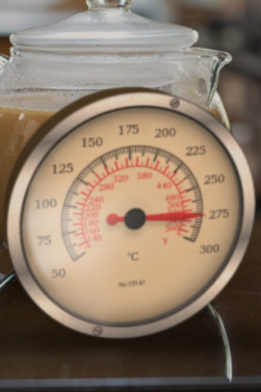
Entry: 275°C
